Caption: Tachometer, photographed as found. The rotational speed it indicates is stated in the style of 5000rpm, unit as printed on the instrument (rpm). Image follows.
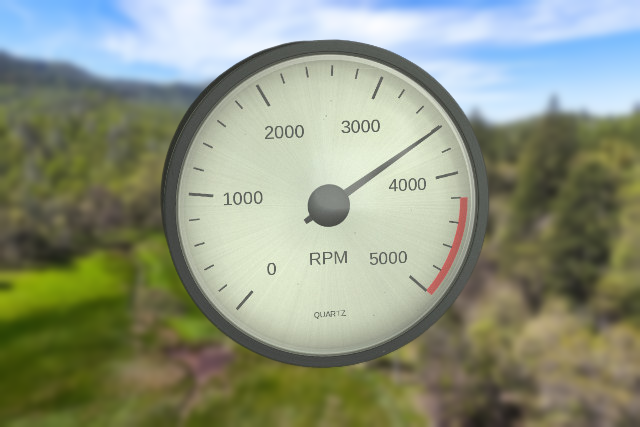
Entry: 3600rpm
